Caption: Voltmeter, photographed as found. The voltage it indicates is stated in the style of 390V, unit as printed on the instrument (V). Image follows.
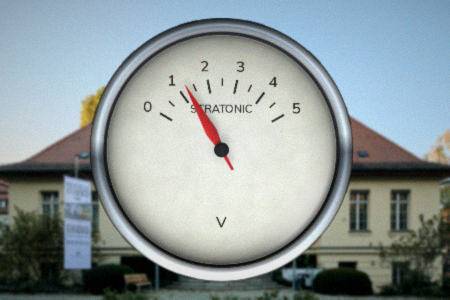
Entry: 1.25V
